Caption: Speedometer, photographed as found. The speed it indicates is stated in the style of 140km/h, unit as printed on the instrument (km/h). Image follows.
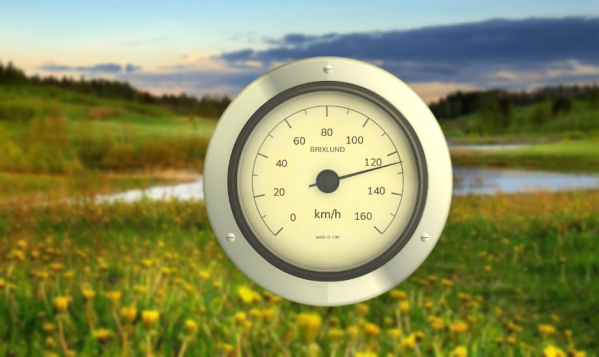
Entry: 125km/h
